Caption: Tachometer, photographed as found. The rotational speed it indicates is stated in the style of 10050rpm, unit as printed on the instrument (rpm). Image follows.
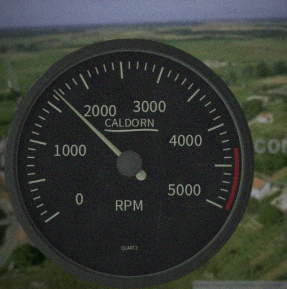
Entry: 1650rpm
